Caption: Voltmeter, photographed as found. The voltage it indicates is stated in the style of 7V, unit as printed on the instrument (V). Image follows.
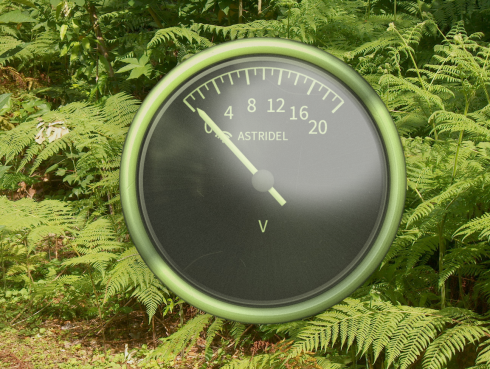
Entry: 0.5V
